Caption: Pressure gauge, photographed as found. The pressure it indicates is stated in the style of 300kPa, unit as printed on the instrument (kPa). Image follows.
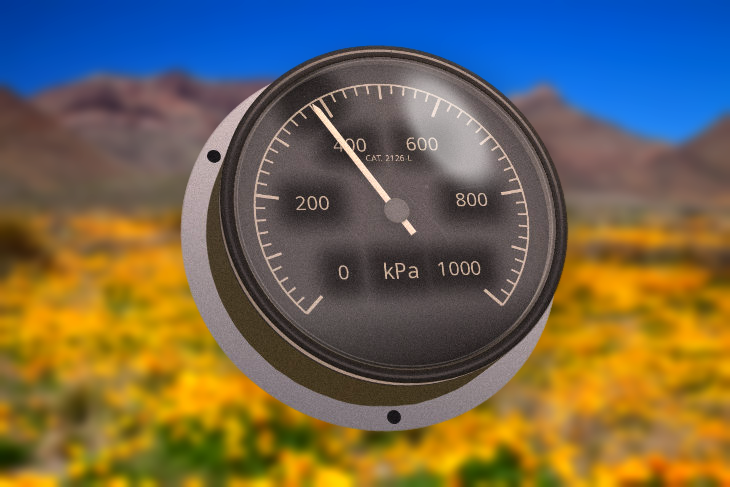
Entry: 380kPa
